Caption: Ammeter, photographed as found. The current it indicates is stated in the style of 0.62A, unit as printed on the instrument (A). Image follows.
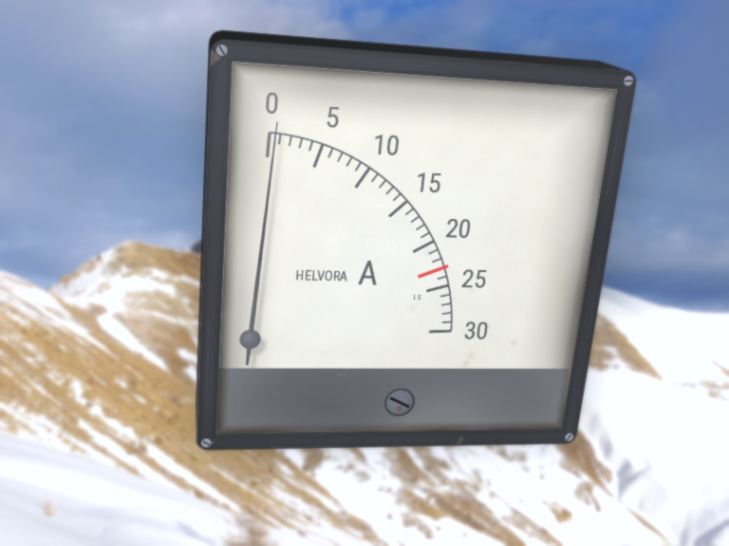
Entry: 0.5A
